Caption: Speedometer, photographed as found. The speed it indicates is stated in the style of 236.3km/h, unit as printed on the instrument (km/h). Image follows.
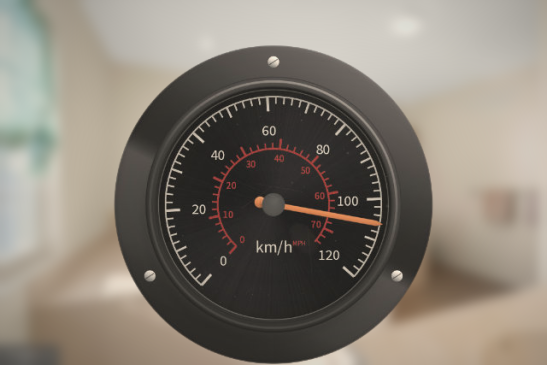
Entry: 106km/h
